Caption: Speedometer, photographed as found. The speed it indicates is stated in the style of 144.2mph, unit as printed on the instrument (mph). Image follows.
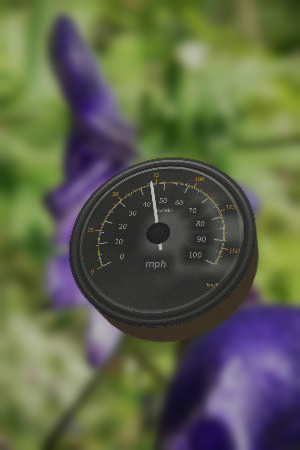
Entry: 45mph
